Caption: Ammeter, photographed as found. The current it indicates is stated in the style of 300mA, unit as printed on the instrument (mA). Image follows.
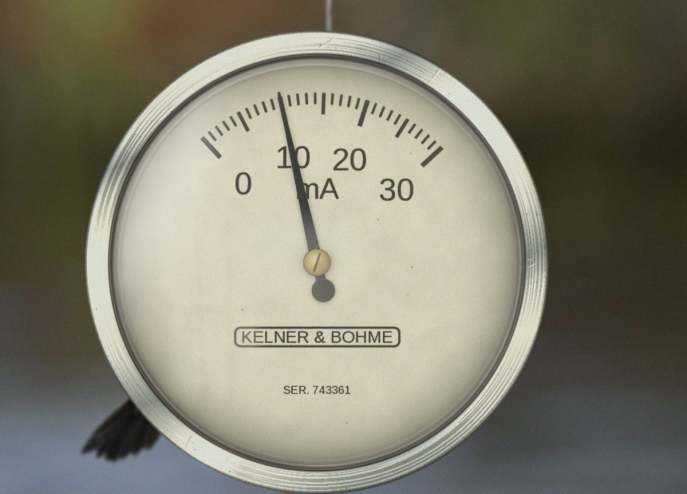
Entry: 10mA
